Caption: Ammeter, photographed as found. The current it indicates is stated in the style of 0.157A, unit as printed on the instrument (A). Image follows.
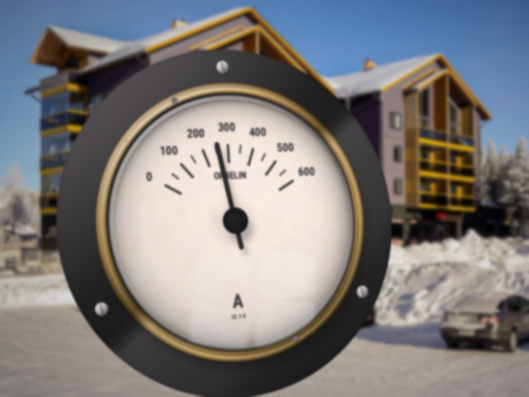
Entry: 250A
